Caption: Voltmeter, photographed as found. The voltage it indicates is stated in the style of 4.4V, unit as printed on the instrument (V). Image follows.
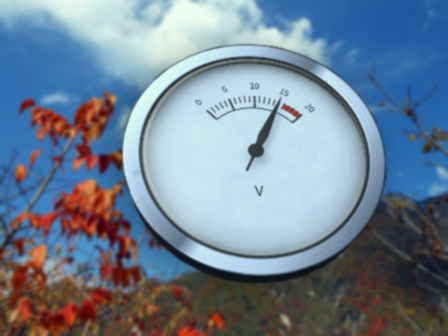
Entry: 15V
